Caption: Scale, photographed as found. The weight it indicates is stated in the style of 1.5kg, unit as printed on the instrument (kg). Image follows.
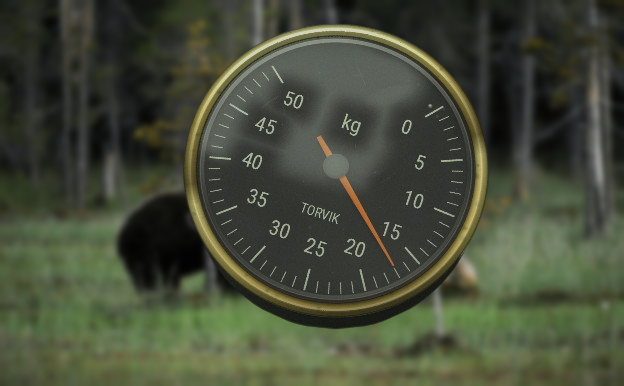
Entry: 17kg
